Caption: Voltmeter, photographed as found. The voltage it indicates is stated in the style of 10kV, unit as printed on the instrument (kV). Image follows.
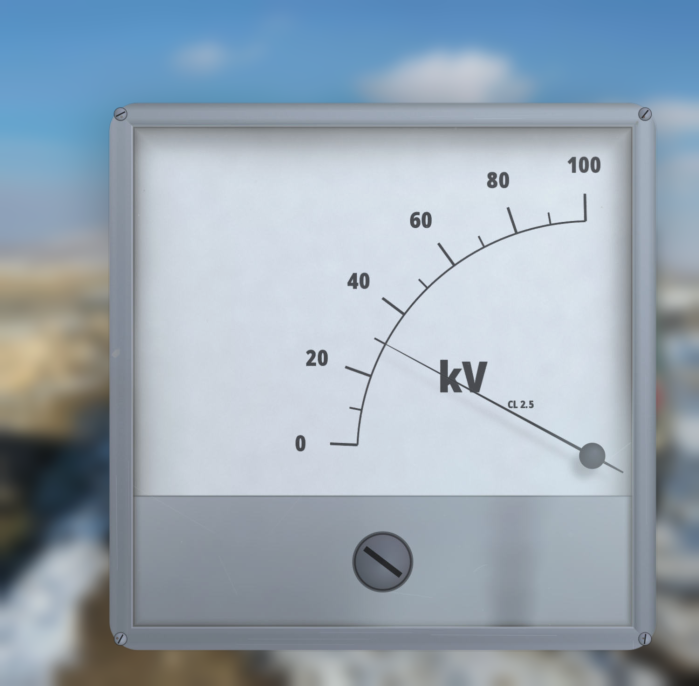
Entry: 30kV
